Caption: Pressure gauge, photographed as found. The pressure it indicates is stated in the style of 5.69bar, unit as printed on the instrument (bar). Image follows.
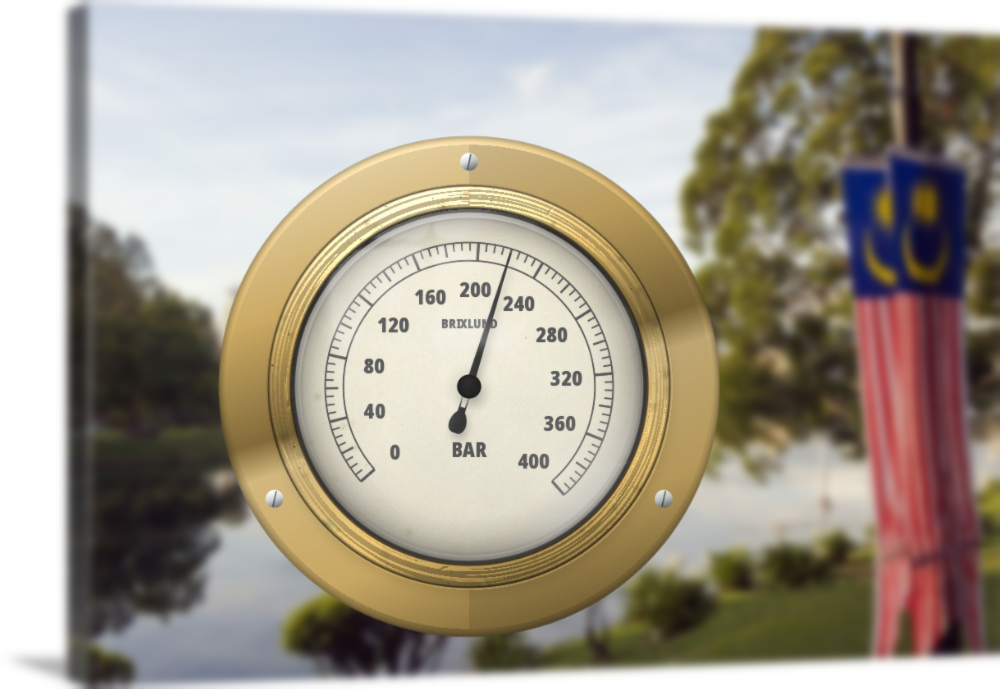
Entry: 220bar
